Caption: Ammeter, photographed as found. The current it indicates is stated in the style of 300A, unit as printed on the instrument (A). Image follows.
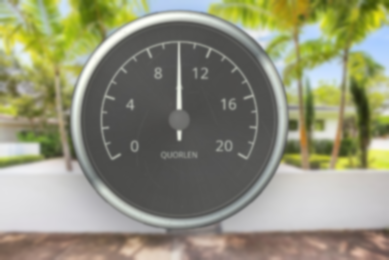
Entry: 10A
